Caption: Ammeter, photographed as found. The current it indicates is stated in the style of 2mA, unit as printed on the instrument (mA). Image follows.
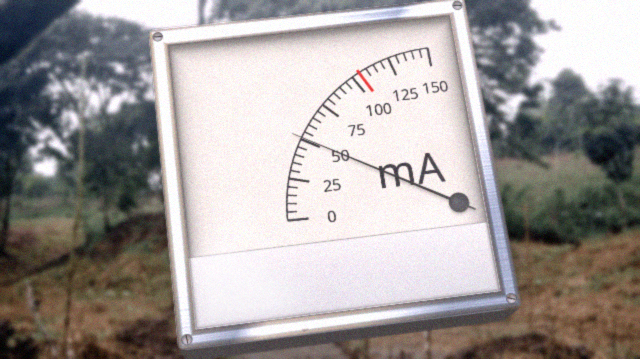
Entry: 50mA
